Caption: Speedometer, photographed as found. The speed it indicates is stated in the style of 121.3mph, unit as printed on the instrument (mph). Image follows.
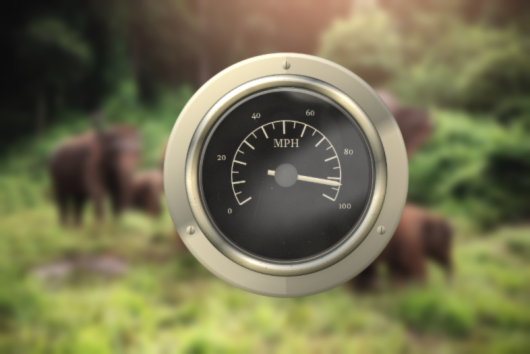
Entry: 92.5mph
